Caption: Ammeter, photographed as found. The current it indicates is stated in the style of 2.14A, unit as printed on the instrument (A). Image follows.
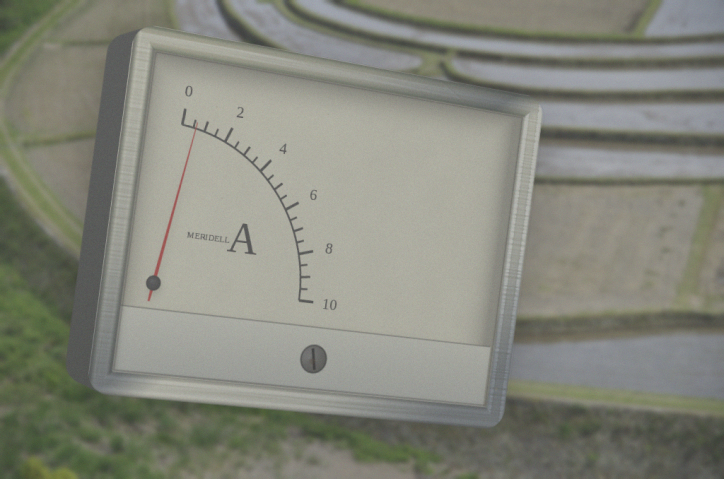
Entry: 0.5A
